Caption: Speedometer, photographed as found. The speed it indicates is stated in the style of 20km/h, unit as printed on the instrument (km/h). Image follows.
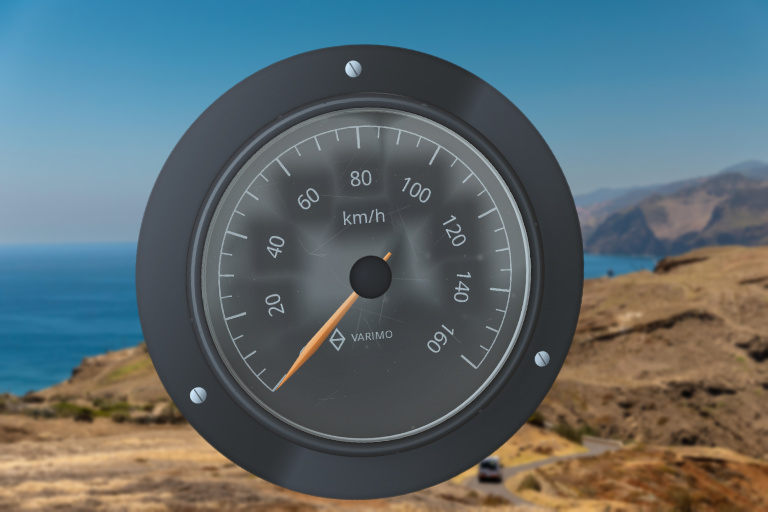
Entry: 0km/h
